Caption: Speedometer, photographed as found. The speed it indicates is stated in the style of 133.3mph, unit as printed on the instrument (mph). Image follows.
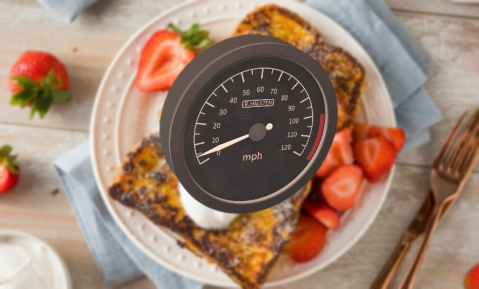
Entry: 5mph
